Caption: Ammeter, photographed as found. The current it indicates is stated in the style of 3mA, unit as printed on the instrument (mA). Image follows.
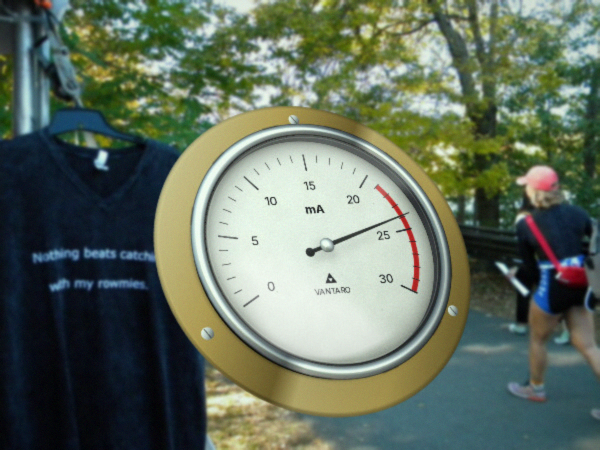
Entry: 24mA
